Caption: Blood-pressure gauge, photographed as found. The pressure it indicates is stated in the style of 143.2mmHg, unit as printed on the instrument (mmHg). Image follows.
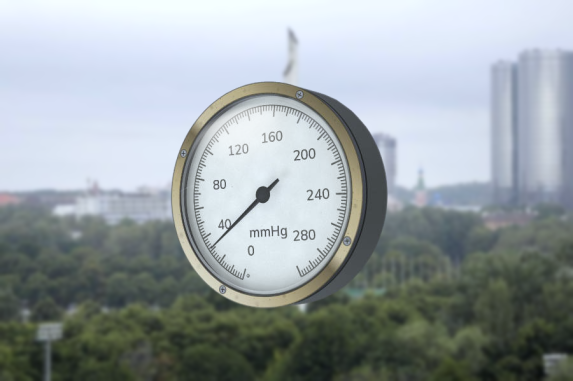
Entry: 30mmHg
